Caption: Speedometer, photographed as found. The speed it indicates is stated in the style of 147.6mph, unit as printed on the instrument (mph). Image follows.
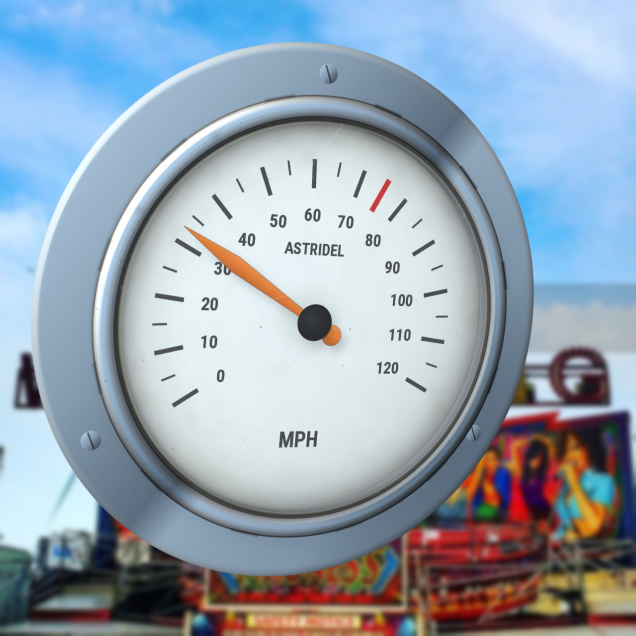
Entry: 32.5mph
